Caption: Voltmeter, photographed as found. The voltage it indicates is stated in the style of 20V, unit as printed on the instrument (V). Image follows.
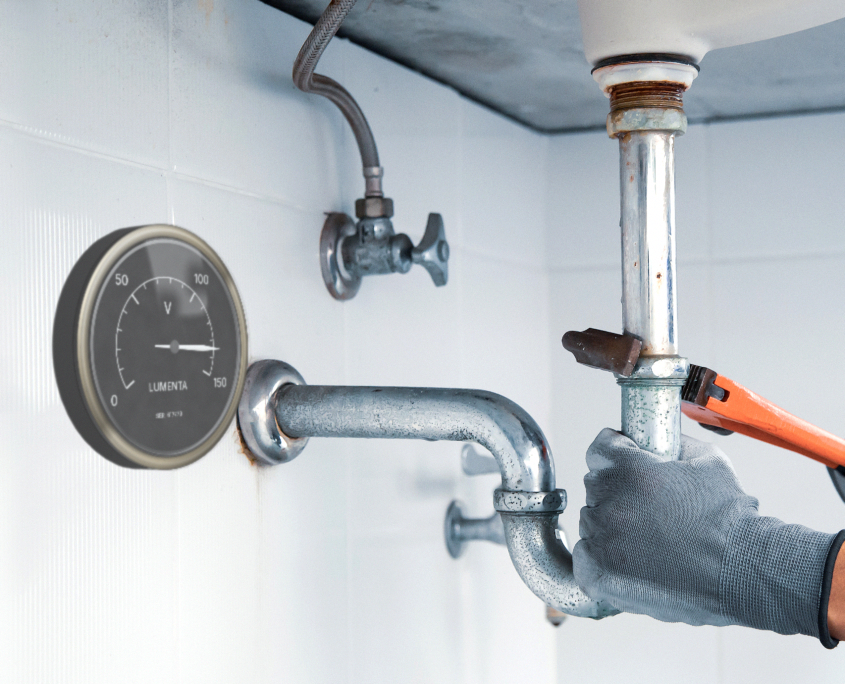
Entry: 135V
